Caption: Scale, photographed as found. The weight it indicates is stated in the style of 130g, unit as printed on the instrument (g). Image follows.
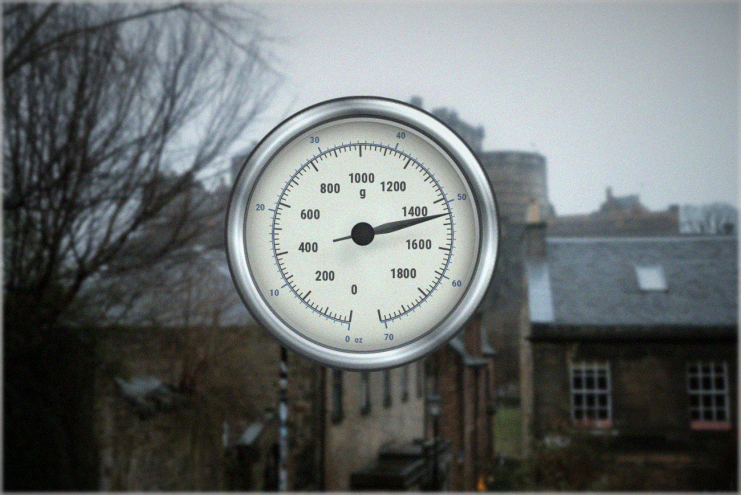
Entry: 1460g
